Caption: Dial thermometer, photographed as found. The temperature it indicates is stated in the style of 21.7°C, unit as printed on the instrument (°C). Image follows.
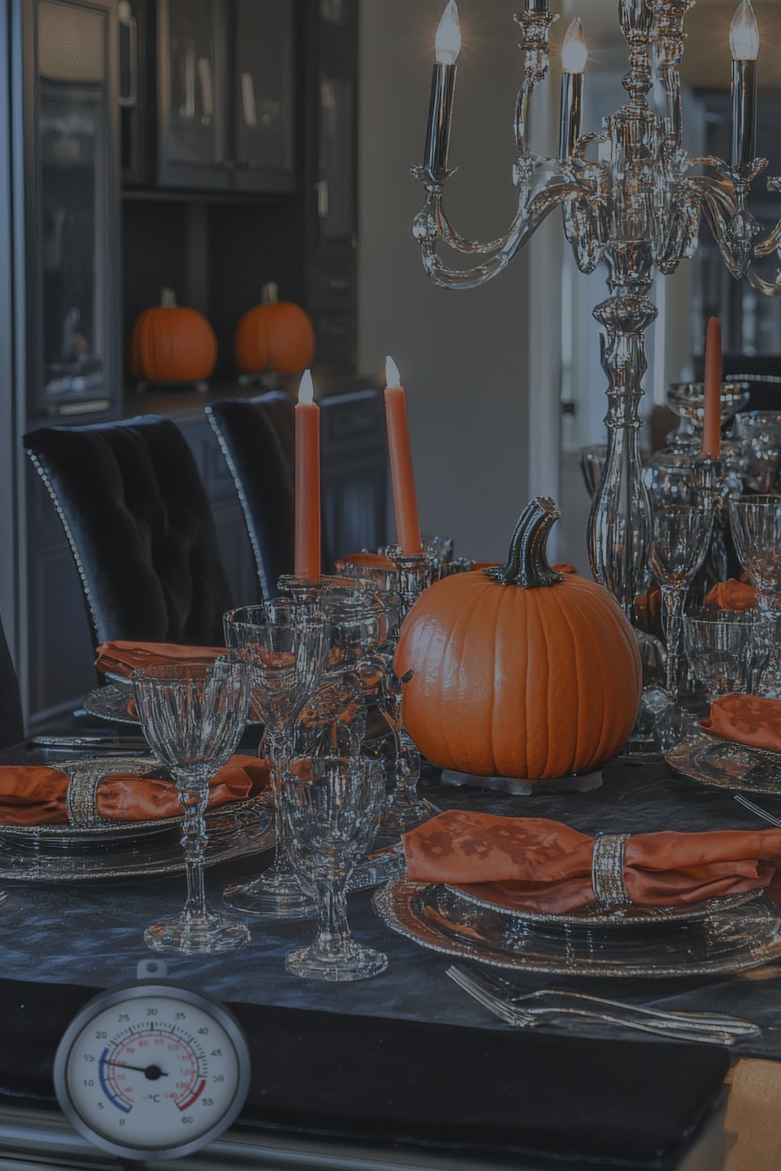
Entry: 15°C
